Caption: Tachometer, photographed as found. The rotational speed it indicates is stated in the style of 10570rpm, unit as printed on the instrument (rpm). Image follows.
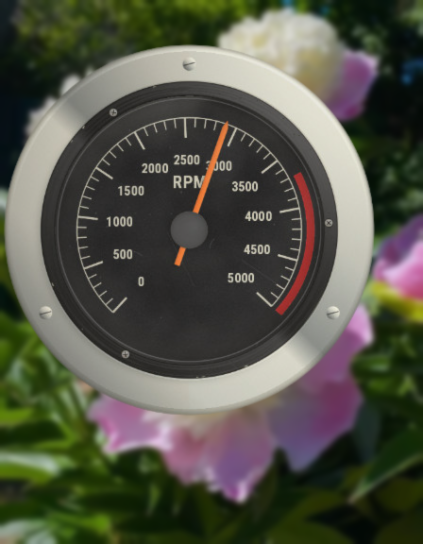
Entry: 2900rpm
